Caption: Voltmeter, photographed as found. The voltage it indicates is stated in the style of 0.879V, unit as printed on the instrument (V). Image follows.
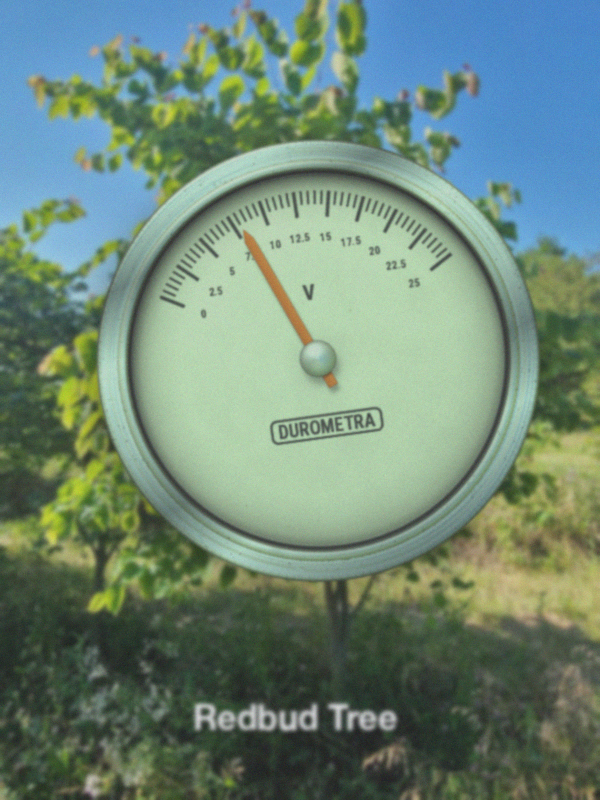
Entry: 8V
